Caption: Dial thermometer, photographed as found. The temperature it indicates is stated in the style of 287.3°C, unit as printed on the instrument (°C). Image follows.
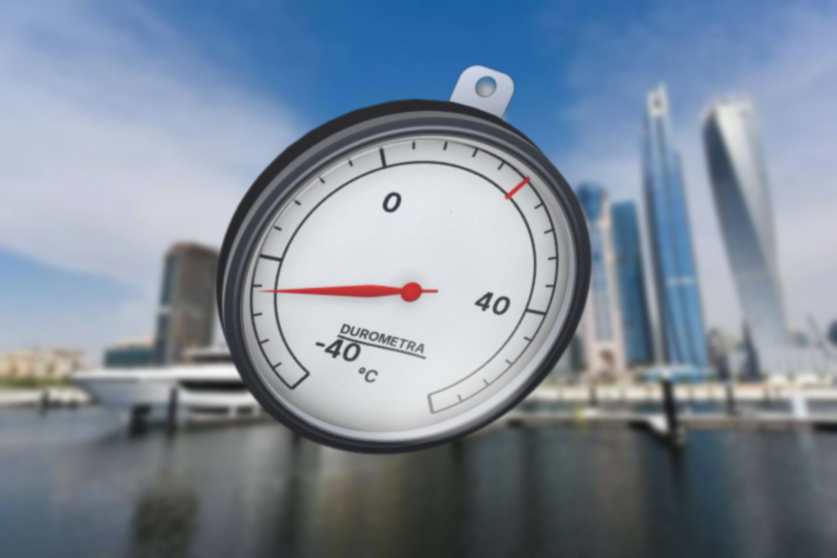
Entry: -24°C
